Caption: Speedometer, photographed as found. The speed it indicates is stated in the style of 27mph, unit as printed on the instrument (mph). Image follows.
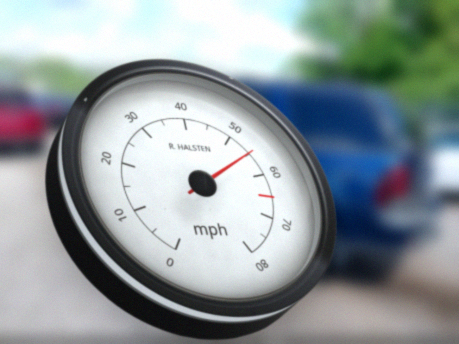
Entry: 55mph
